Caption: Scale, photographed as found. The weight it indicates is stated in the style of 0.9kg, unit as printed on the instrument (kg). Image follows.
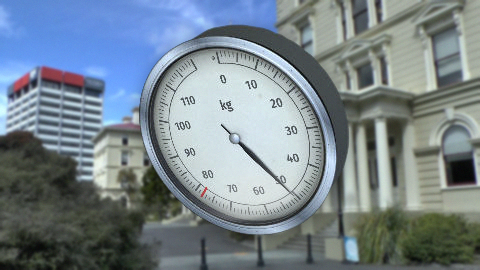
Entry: 50kg
